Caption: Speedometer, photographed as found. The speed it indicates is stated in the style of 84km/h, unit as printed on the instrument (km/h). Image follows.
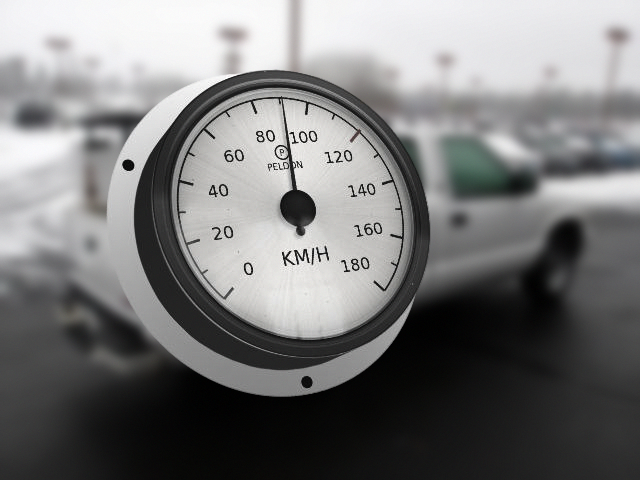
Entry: 90km/h
